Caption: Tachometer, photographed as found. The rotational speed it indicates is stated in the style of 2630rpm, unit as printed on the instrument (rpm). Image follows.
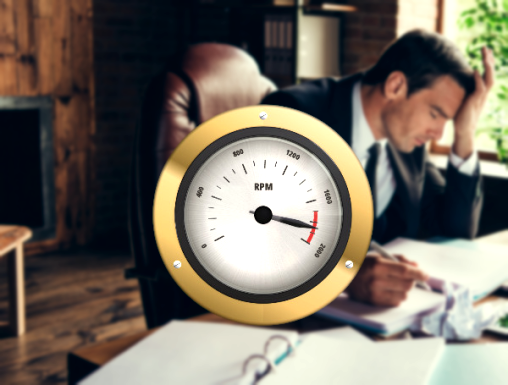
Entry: 1850rpm
